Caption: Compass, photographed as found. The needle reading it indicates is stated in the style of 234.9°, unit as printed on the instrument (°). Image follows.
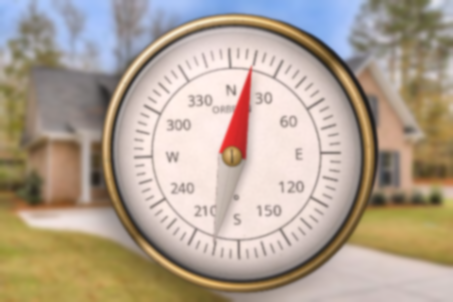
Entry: 15°
